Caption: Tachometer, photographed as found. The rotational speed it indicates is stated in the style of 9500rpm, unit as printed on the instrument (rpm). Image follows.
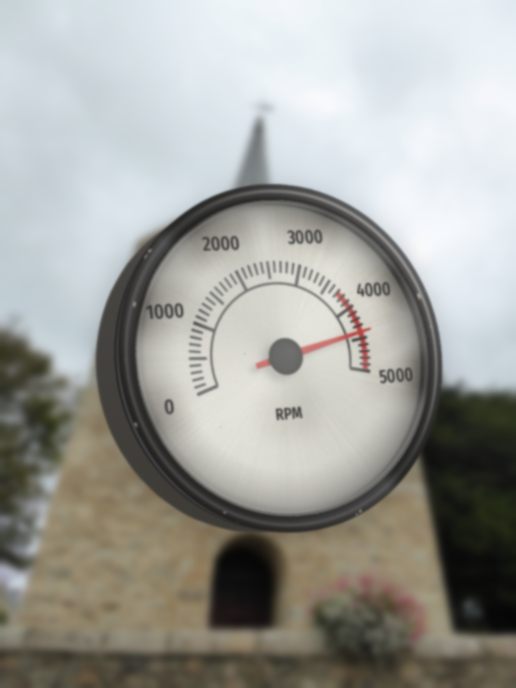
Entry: 4400rpm
